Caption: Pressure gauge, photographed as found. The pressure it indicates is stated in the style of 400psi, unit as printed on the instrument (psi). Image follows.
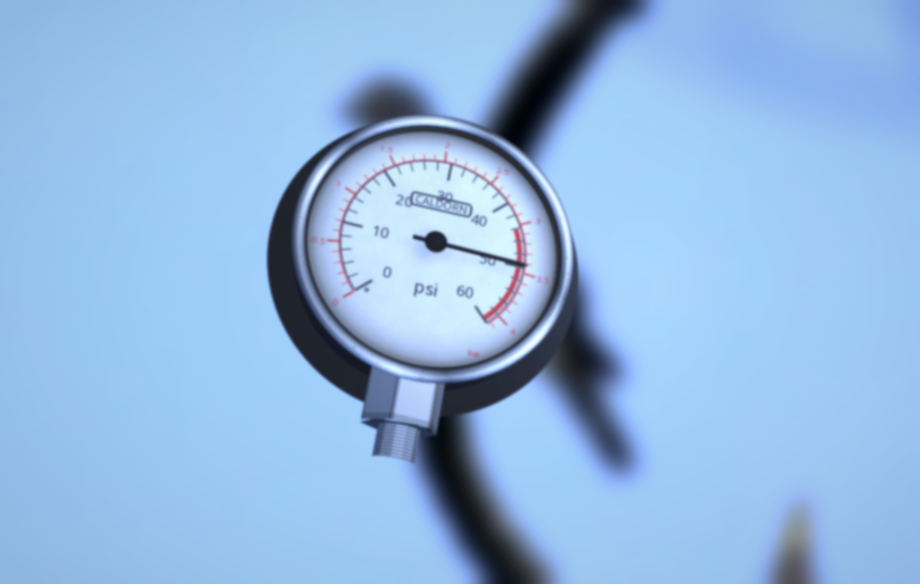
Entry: 50psi
